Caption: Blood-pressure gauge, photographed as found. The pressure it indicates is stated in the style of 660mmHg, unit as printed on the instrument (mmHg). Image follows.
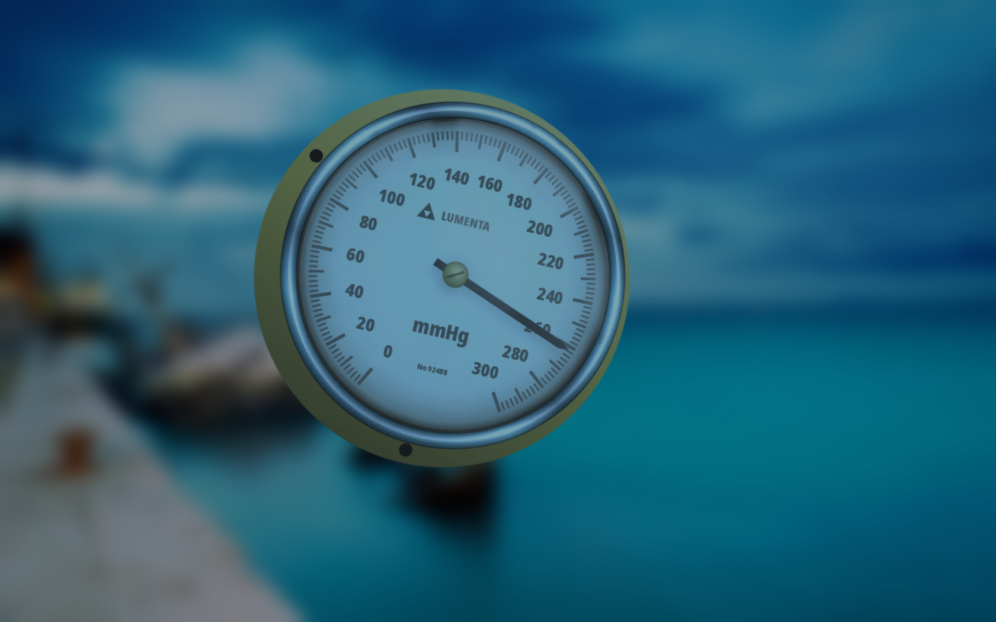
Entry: 262mmHg
